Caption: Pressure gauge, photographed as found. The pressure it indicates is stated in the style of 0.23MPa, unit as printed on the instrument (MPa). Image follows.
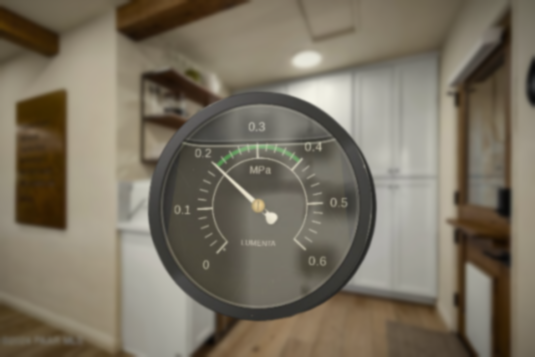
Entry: 0.2MPa
